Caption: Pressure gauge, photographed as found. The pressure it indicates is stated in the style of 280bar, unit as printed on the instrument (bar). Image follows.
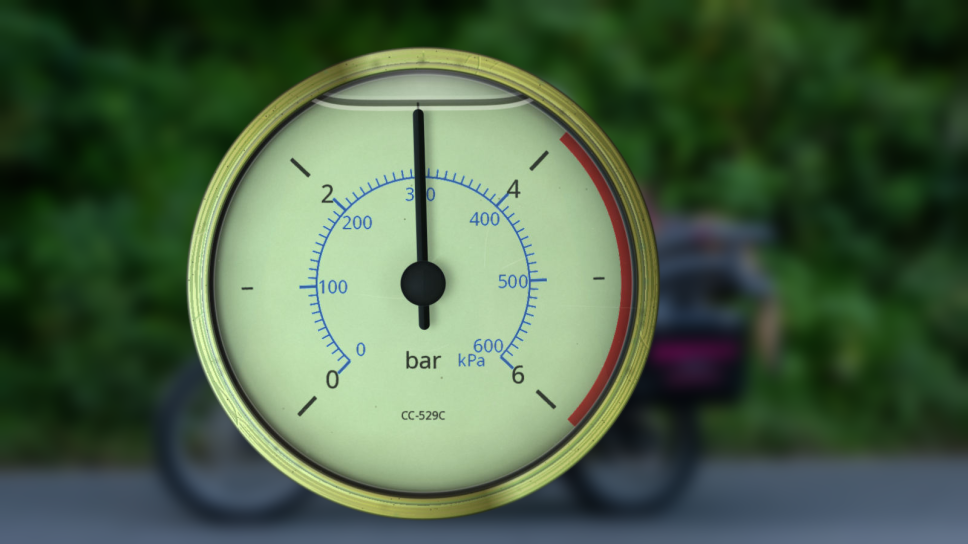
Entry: 3bar
